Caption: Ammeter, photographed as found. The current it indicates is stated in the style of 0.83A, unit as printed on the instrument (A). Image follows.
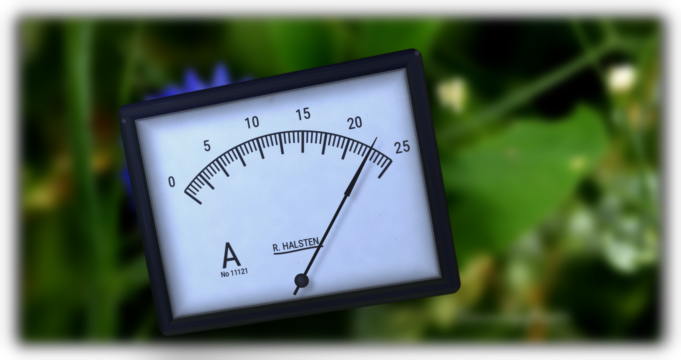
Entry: 22.5A
